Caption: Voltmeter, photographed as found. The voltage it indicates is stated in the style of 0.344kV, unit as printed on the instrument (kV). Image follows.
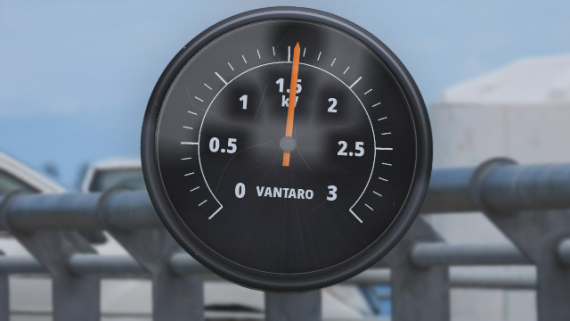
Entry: 1.55kV
